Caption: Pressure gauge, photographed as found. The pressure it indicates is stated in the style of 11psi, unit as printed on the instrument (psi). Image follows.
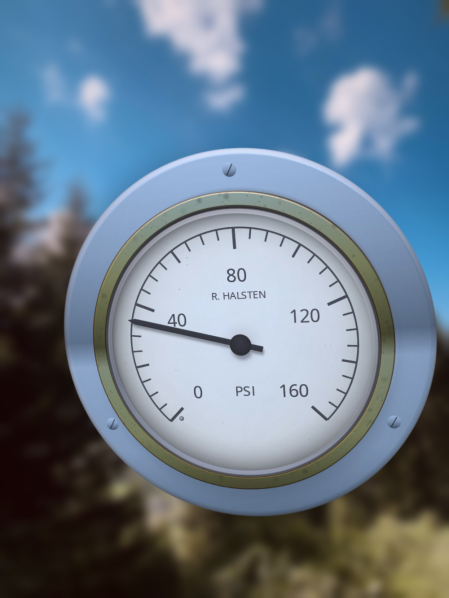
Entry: 35psi
